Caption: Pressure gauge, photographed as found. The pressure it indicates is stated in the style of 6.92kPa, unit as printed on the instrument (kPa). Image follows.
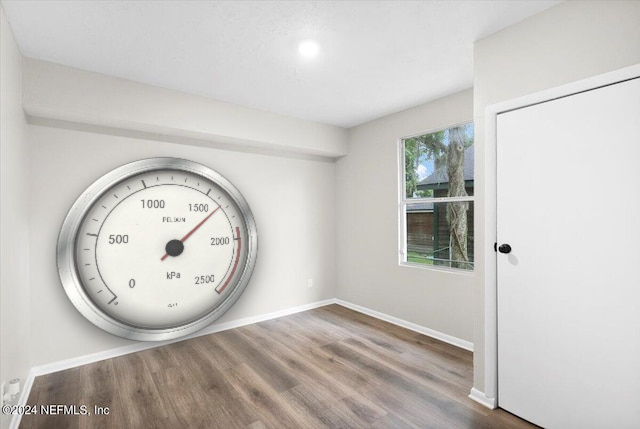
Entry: 1650kPa
